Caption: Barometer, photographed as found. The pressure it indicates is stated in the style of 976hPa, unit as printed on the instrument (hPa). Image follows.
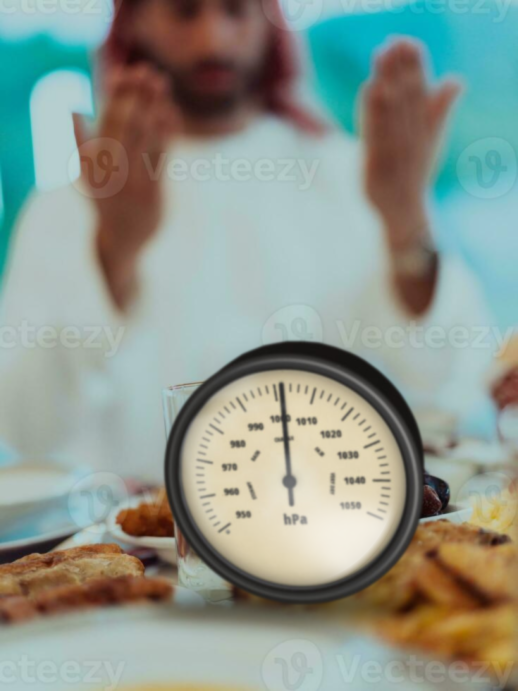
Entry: 1002hPa
